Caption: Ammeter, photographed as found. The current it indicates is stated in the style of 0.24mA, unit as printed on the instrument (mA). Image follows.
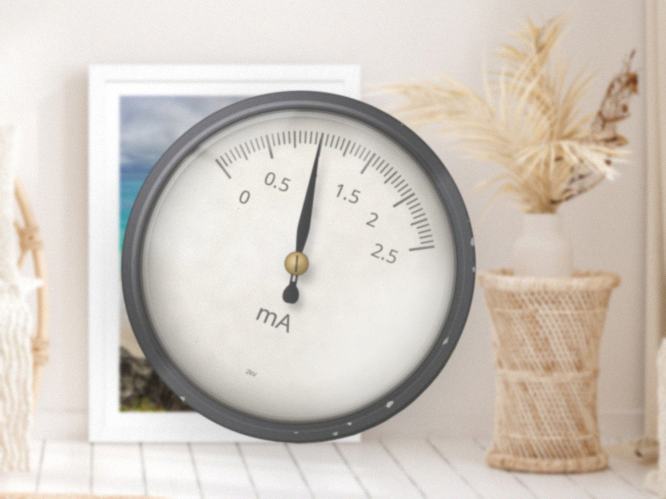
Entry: 1mA
